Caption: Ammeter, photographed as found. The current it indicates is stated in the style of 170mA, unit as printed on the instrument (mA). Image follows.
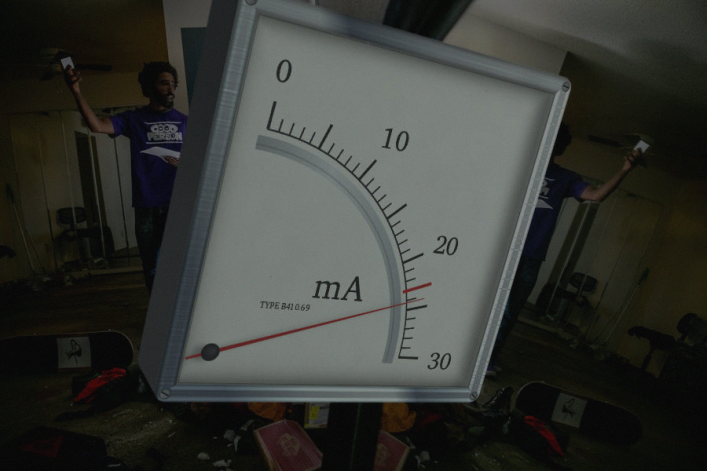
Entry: 24mA
